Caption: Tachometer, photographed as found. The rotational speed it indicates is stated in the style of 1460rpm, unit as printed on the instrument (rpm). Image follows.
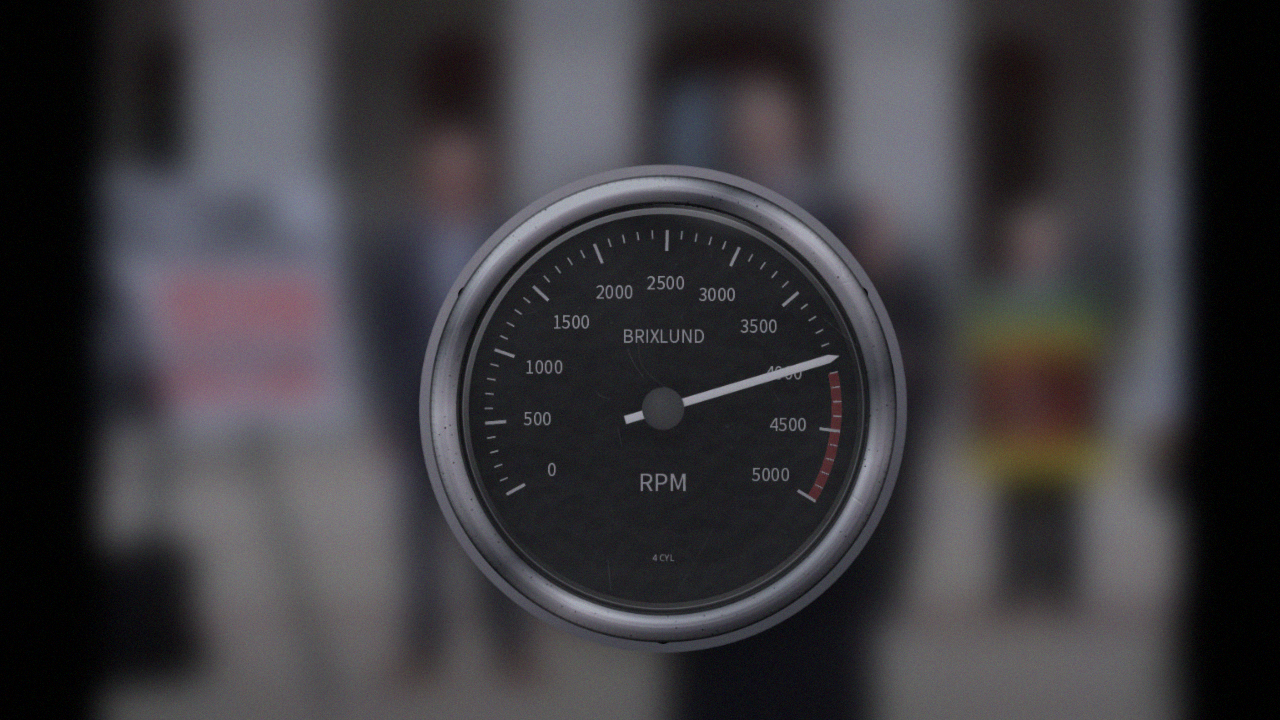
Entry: 4000rpm
